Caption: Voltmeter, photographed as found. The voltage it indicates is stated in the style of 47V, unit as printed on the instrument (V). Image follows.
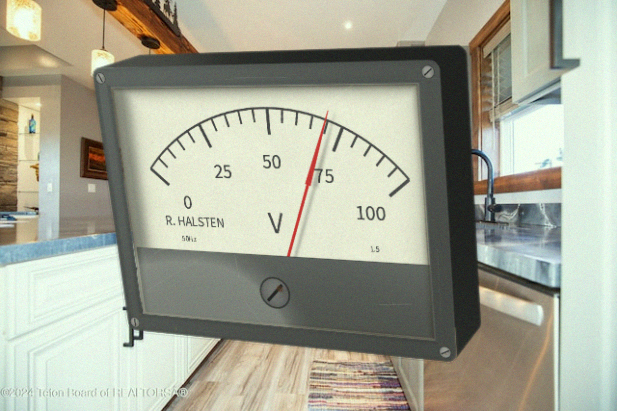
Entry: 70V
